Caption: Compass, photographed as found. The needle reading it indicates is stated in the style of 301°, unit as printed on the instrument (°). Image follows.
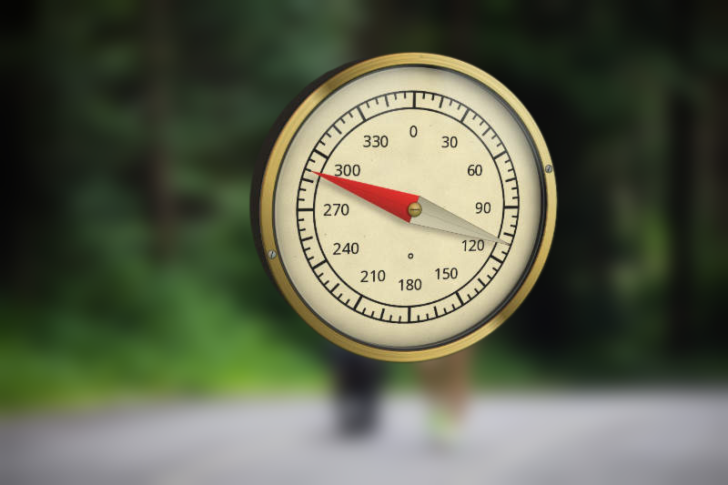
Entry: 290°
